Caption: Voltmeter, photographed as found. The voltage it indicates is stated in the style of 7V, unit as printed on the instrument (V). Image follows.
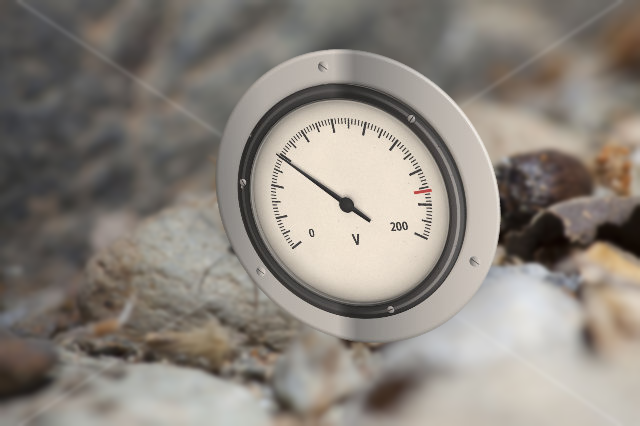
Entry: 60V
